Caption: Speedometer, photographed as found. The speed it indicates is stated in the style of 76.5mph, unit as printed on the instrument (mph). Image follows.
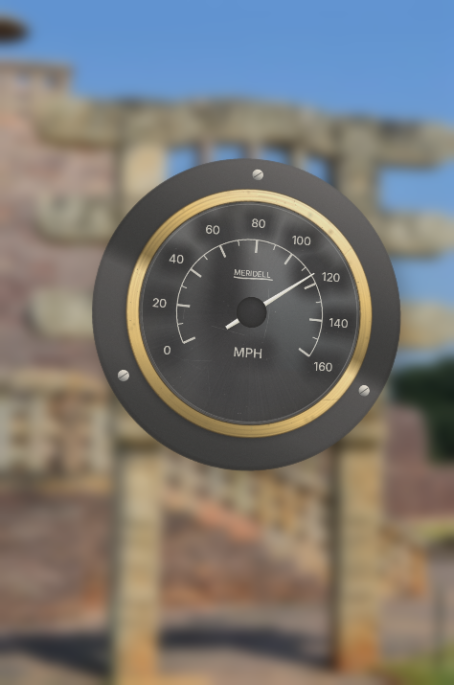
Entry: 115mph
